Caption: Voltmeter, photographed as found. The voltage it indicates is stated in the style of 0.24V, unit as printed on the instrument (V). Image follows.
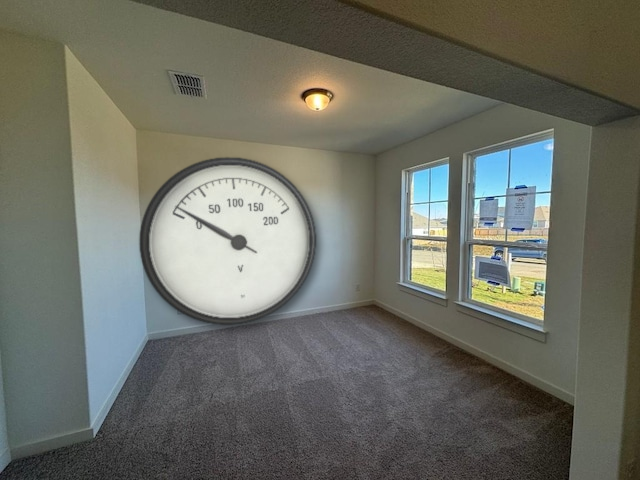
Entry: 10V
